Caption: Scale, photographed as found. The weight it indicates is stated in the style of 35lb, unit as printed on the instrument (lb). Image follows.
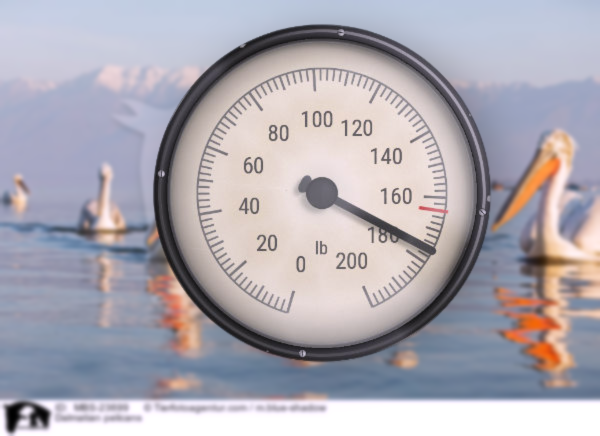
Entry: 176lb
